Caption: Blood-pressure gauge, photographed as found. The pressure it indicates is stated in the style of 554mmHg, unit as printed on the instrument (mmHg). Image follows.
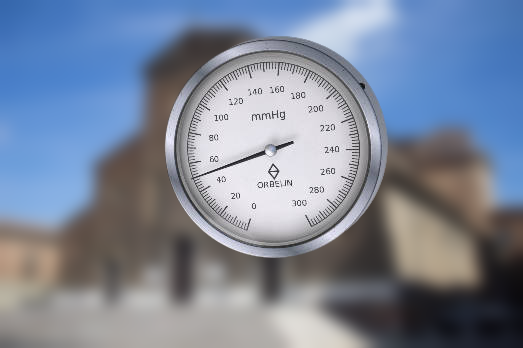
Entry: 50mmHg
